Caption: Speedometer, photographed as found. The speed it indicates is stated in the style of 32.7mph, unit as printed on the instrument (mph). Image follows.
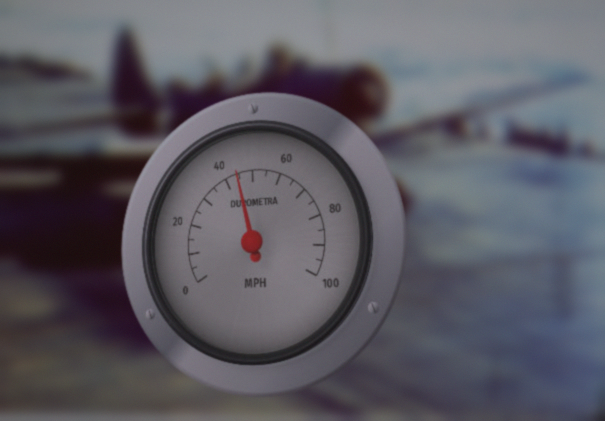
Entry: 45mph
